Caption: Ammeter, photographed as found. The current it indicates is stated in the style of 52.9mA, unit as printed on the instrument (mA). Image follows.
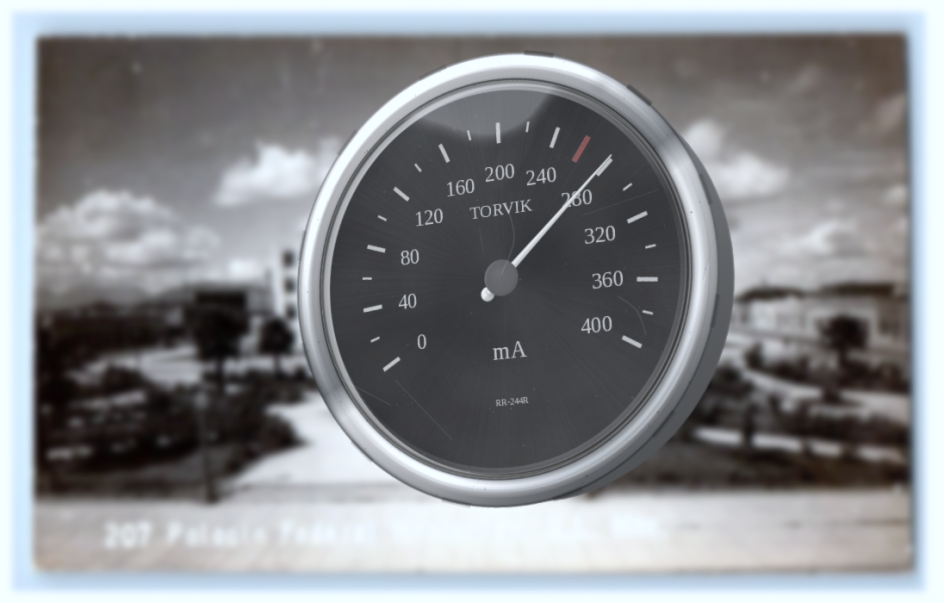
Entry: 280mA
